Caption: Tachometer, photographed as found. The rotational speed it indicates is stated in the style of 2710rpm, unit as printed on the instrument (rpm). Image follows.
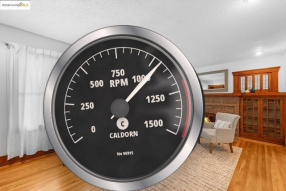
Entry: 1050rpm
